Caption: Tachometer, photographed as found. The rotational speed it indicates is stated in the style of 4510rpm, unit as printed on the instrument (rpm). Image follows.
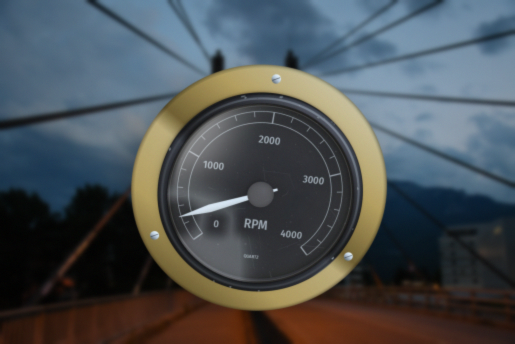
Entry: 300rpm
